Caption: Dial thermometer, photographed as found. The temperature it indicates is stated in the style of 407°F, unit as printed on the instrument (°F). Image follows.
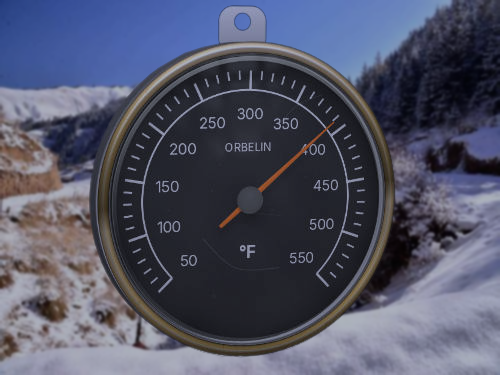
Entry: 390°F
